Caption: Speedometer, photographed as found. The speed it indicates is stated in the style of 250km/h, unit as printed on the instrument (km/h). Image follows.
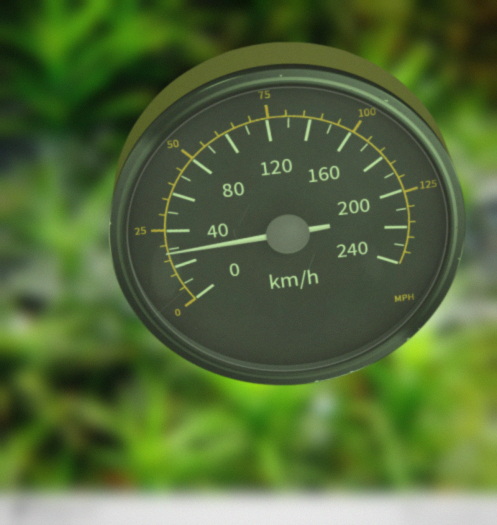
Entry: 30km/h
